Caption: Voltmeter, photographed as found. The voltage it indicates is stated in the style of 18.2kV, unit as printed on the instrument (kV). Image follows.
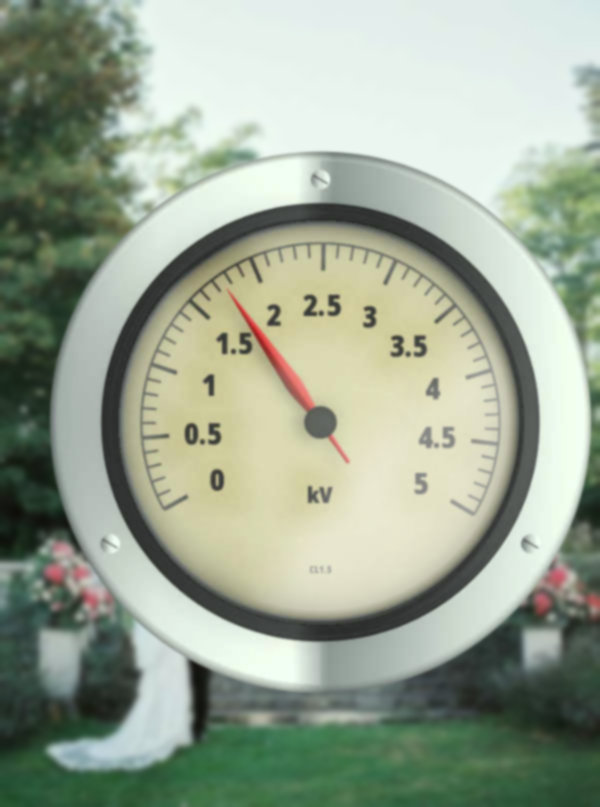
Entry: 1.75kV
